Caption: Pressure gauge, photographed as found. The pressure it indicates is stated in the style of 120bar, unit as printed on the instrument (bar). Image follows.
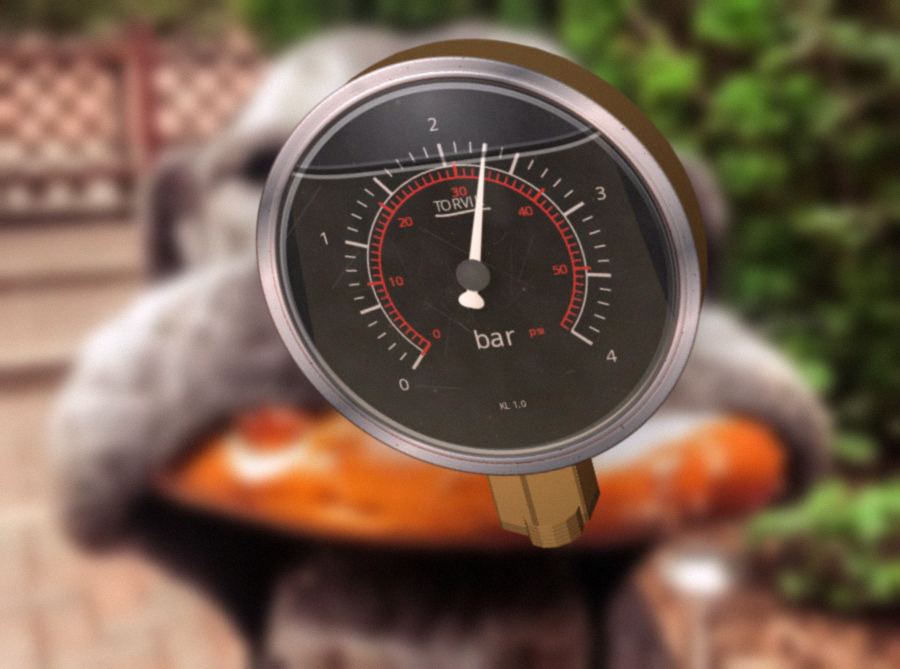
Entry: 2.3bar
